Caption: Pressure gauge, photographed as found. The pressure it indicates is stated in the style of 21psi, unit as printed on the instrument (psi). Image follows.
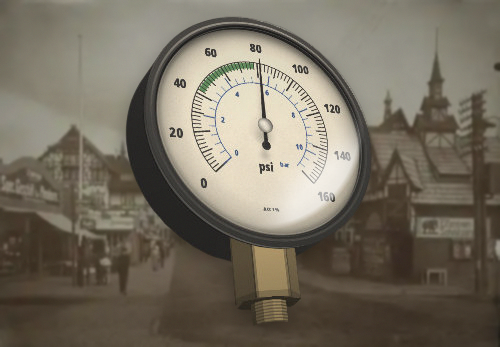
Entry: 80psi
